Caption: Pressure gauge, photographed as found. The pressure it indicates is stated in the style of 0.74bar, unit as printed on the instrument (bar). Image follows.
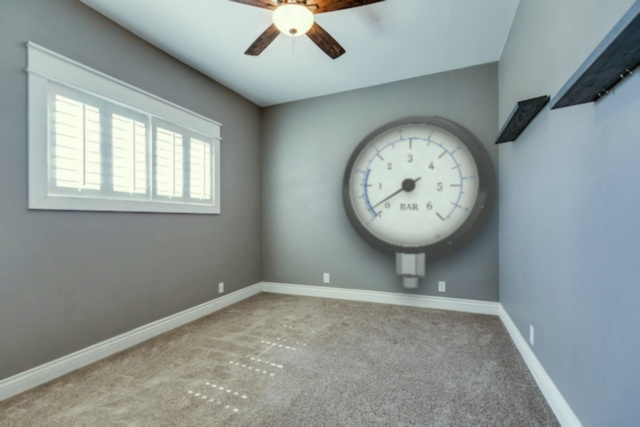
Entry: 0.25bar
